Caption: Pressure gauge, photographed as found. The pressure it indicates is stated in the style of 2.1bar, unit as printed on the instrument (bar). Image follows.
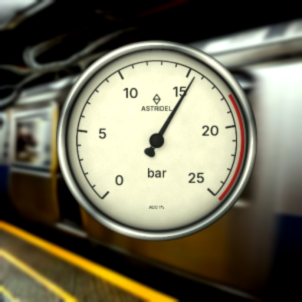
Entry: 15.5bar
